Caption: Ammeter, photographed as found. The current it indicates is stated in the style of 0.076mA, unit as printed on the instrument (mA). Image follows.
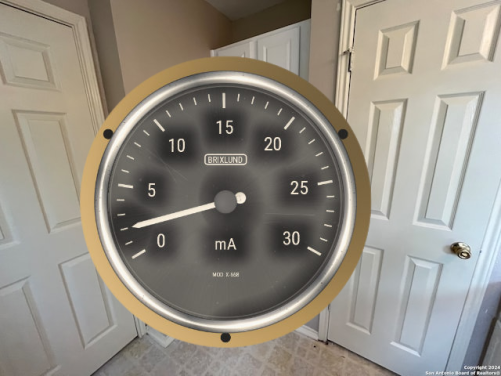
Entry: 2mA
